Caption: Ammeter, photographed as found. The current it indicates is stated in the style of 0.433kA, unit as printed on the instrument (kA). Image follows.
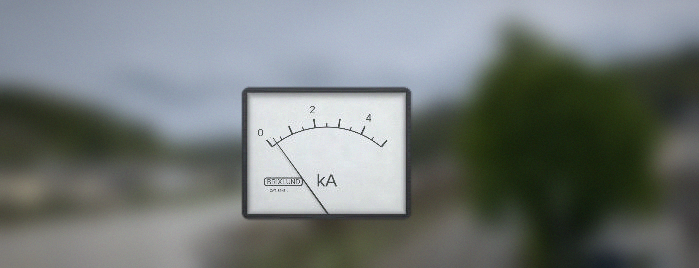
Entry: 0.25kA
